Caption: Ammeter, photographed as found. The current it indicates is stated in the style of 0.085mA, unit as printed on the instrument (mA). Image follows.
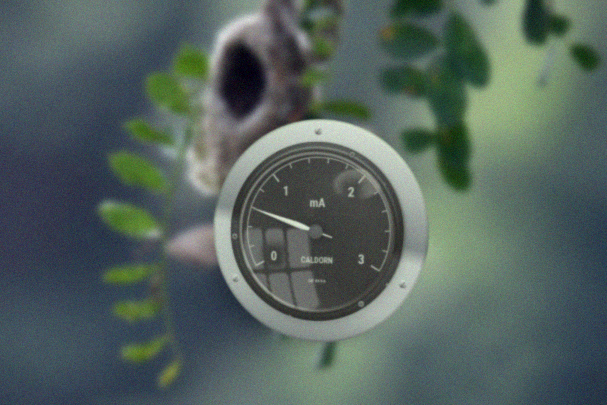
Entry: 0.6mA
